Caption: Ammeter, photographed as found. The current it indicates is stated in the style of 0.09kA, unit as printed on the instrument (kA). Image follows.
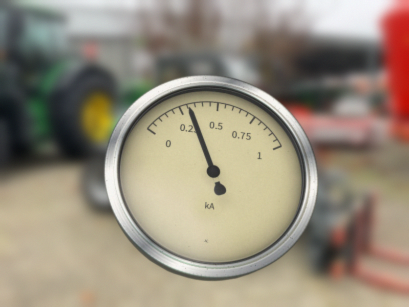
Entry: 0.3kA
